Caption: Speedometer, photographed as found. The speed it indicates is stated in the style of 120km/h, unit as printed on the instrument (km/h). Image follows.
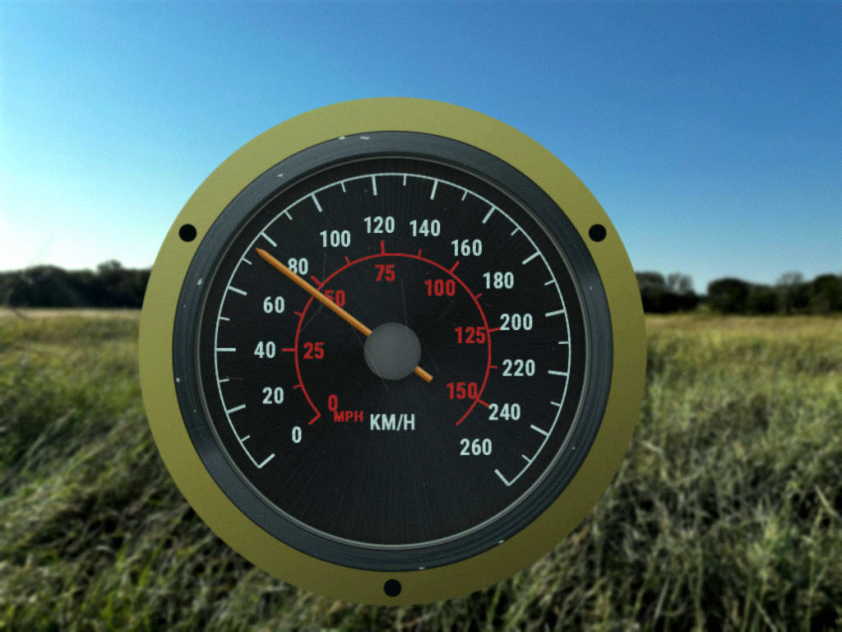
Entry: 75km/h
